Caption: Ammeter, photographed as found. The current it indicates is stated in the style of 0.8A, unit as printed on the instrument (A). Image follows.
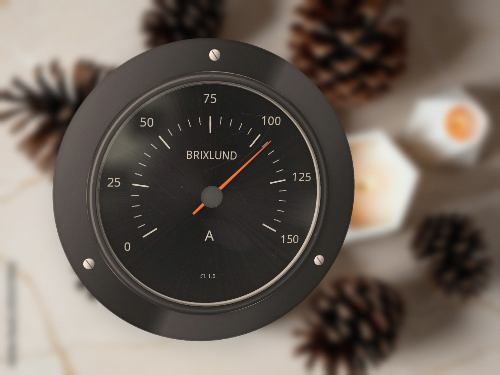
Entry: 105A
